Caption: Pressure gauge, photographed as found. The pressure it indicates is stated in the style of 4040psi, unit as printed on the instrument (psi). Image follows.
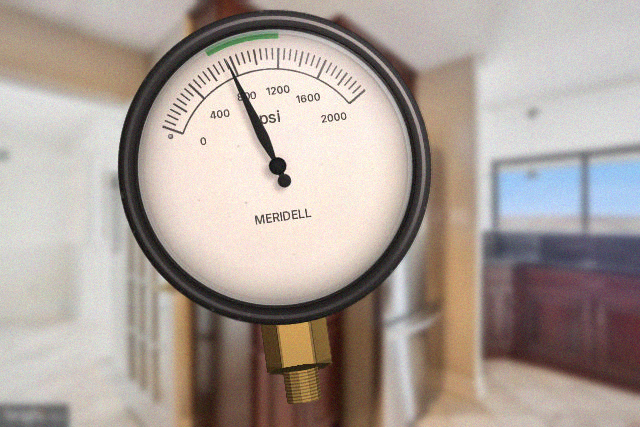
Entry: 750psi
